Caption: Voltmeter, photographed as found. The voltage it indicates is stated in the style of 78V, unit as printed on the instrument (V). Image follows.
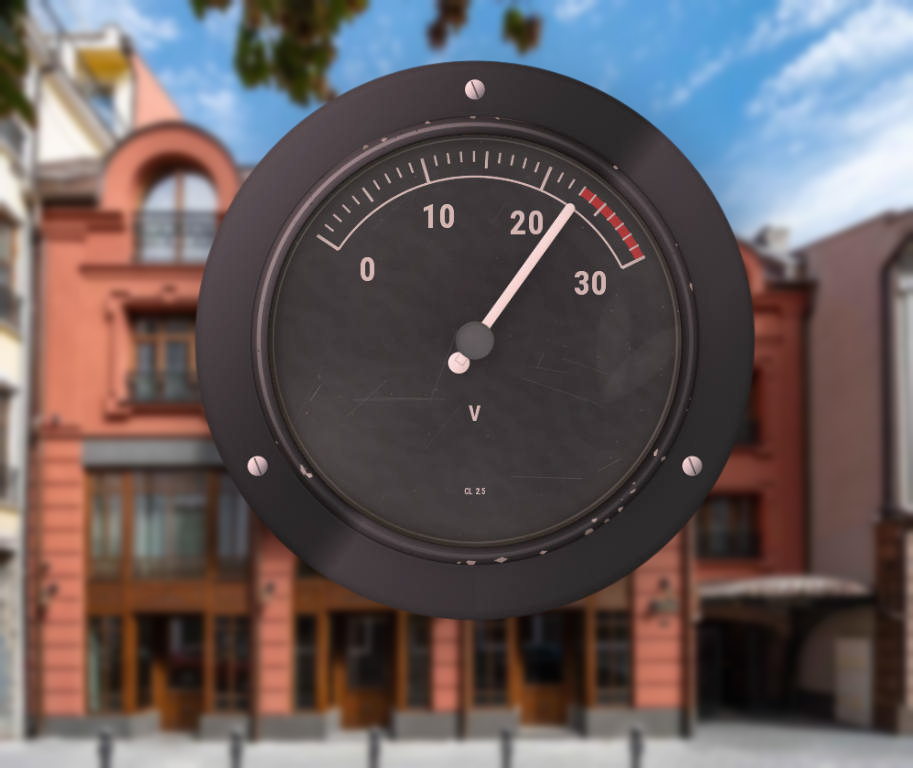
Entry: 23V
